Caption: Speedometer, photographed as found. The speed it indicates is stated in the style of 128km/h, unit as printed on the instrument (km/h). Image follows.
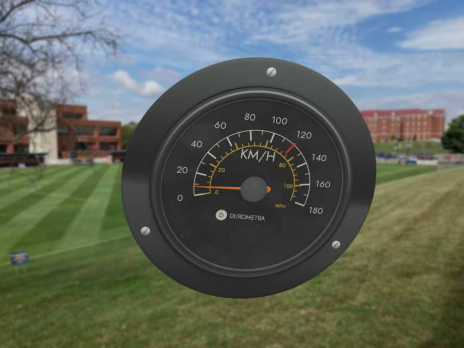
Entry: 10km/h
